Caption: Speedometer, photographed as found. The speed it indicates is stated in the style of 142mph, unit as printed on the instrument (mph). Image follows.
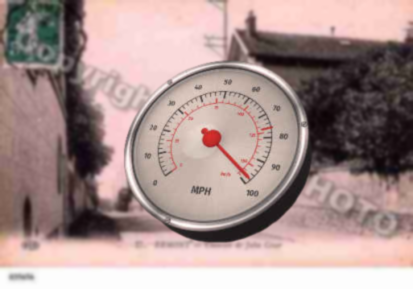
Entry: 98mph
